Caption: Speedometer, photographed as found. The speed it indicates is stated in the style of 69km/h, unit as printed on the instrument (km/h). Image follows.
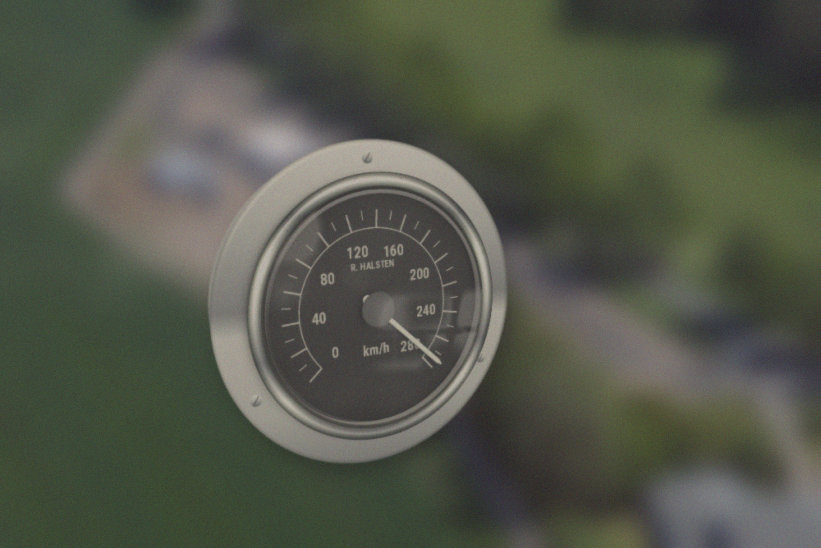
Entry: 275km/h
